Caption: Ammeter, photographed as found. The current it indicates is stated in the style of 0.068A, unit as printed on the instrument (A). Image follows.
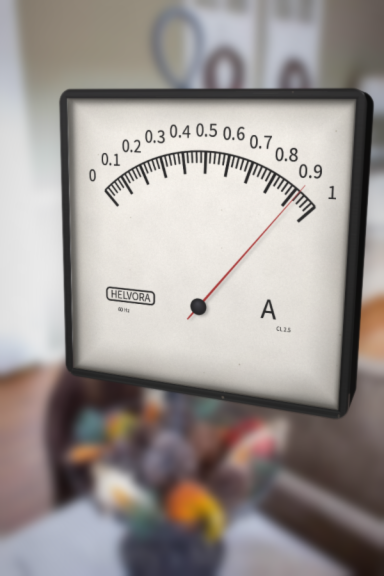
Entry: 0.92A
